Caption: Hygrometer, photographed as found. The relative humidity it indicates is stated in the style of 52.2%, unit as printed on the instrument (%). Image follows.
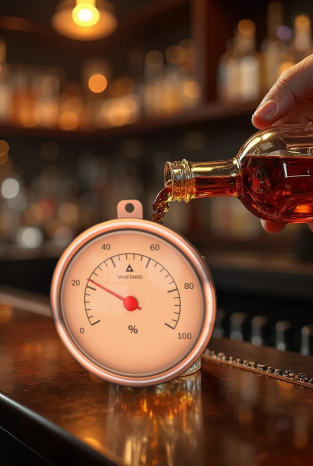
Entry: 24%
